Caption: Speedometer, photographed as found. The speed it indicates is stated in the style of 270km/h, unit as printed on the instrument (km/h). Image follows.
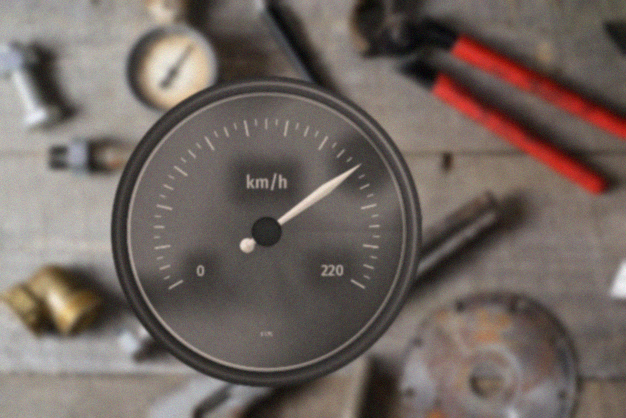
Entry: 160km/h
